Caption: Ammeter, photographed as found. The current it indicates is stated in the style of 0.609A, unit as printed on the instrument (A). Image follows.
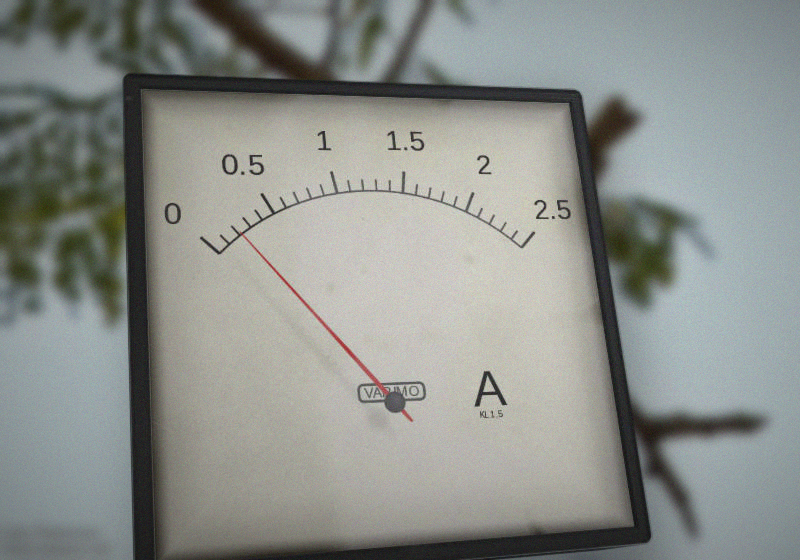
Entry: 0.2A
